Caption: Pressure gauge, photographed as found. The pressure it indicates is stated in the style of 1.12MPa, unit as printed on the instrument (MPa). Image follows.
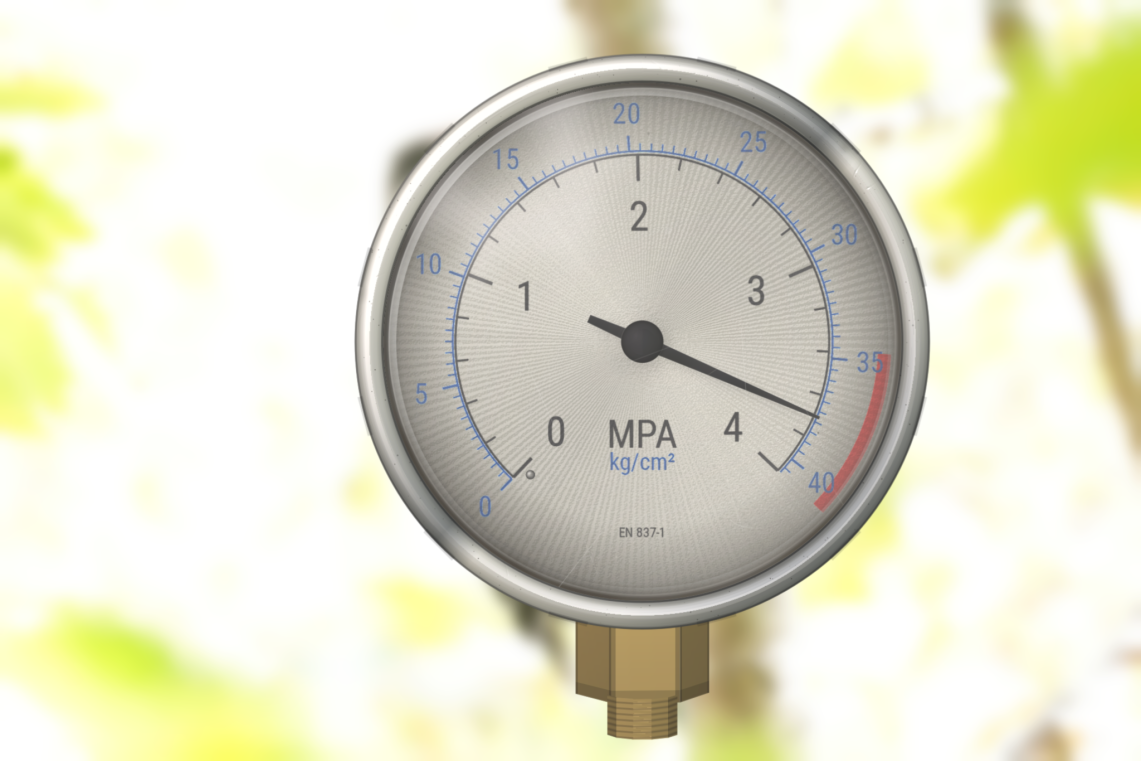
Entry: 3.7MPa
